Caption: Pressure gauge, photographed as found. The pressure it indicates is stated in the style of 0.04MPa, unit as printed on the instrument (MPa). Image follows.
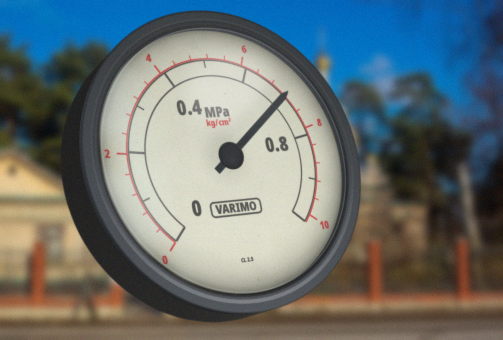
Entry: 0.7MPa
